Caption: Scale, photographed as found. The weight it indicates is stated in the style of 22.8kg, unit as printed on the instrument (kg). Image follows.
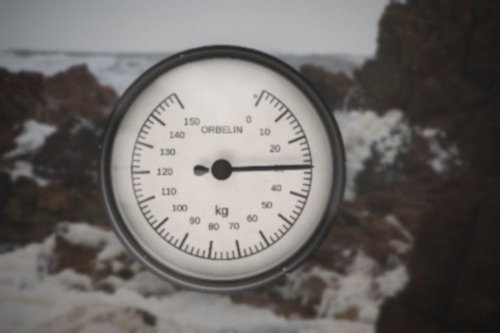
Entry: 30kg
